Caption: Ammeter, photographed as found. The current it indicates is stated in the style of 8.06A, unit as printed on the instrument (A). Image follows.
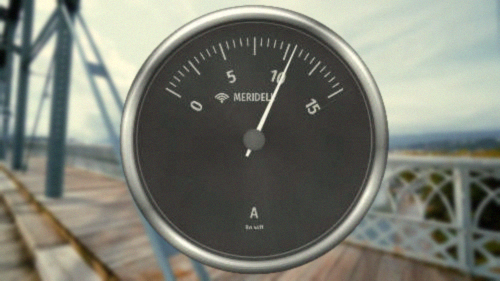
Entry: 10.5A
